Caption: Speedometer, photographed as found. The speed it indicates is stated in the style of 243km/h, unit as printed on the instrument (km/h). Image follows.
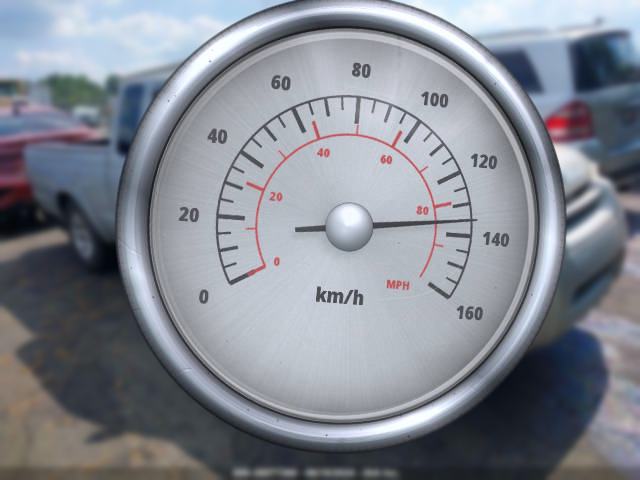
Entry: 135km/h
